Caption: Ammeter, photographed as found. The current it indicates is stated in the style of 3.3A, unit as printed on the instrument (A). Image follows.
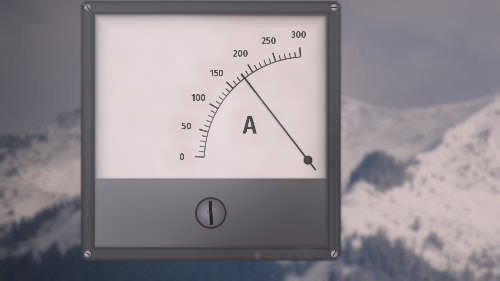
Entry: 180A
